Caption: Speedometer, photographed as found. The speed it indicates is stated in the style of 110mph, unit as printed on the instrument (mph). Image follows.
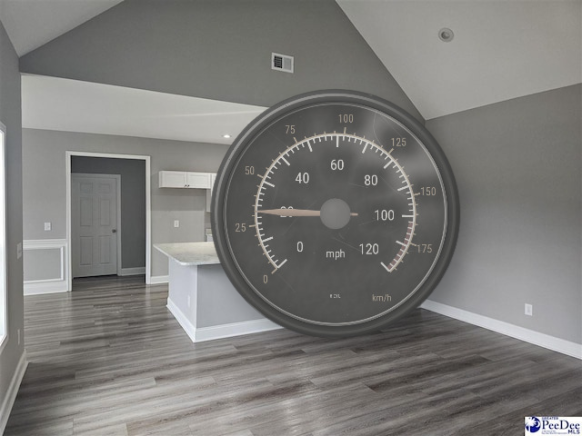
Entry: 20mph
